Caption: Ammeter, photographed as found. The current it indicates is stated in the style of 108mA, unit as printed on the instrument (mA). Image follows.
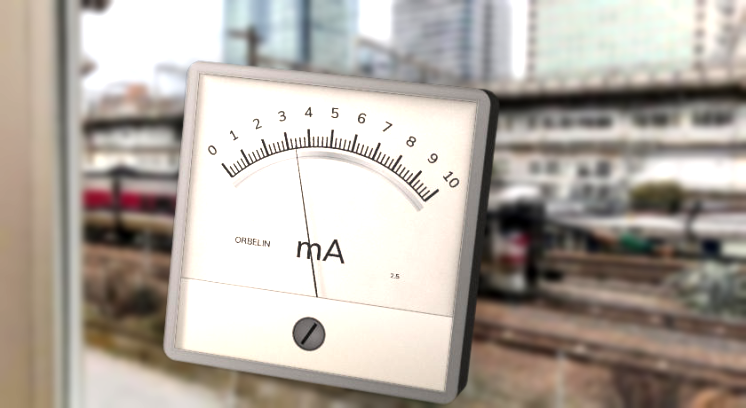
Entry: 3.4mA
